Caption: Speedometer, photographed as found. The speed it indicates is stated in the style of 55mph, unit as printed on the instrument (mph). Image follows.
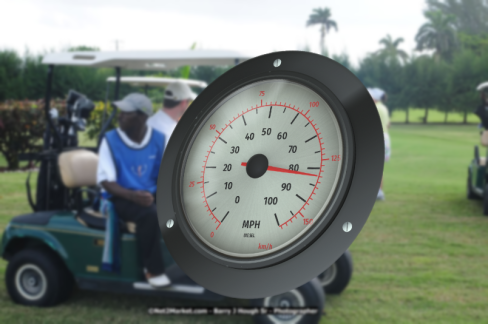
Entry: 82.5mph
